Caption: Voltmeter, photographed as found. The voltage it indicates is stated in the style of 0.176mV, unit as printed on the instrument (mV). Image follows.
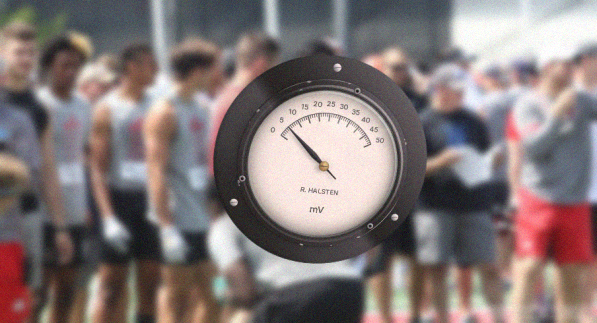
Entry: 5mV
